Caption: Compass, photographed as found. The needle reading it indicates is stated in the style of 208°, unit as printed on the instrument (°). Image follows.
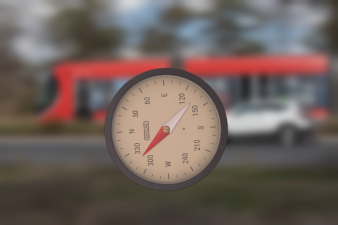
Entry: 315°
